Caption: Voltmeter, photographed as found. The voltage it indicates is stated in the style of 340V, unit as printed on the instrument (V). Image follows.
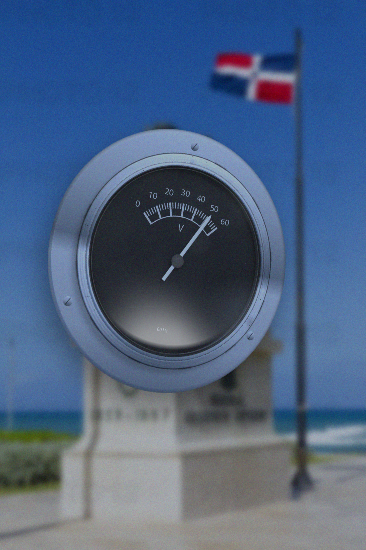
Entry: 50V
